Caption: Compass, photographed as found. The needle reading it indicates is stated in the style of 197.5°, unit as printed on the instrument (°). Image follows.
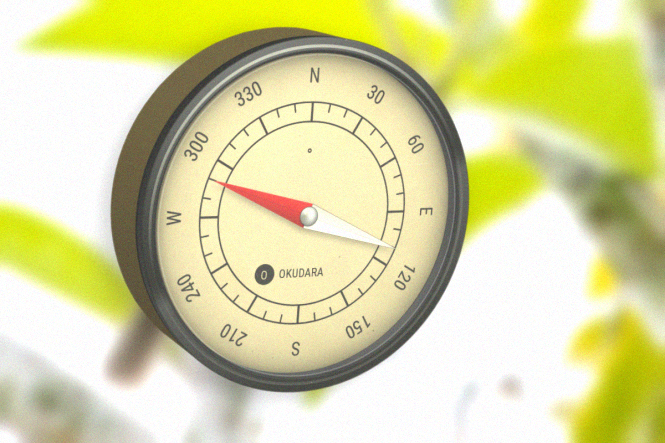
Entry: 290°
